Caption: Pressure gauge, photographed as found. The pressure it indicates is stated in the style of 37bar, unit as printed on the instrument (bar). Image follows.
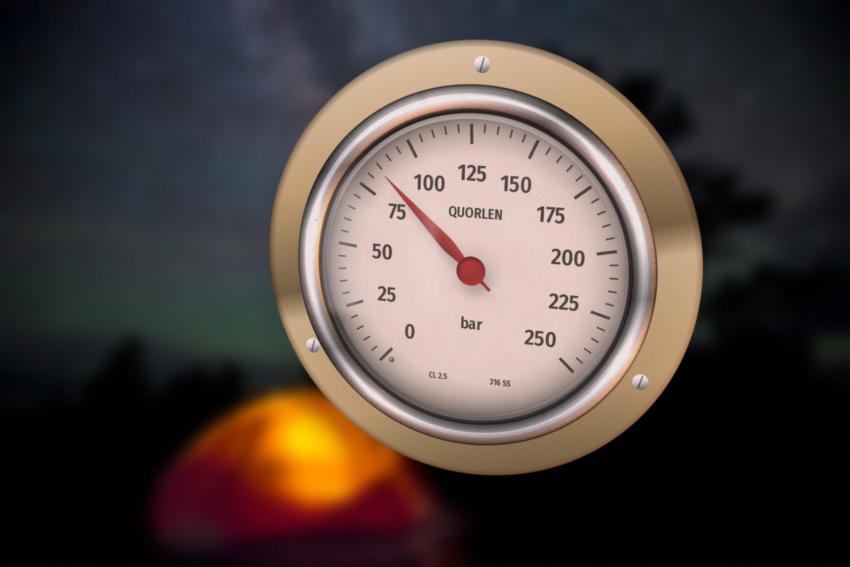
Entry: 85bar
